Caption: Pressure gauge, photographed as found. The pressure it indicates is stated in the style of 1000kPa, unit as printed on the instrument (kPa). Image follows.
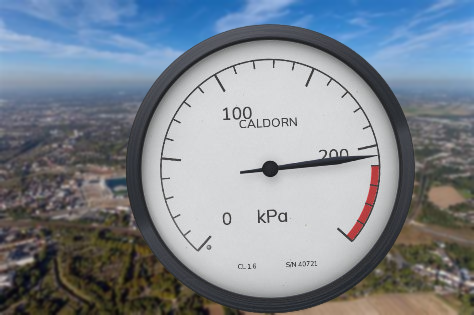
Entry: 205kPa
